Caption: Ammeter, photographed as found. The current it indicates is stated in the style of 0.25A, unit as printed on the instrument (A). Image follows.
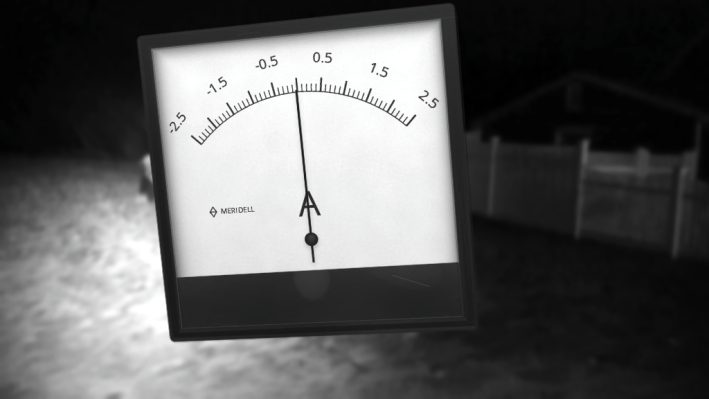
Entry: 0A
